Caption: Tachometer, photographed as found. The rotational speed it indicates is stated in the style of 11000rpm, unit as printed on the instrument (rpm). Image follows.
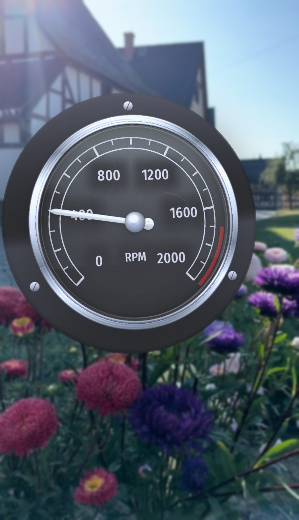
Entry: 400rpm
